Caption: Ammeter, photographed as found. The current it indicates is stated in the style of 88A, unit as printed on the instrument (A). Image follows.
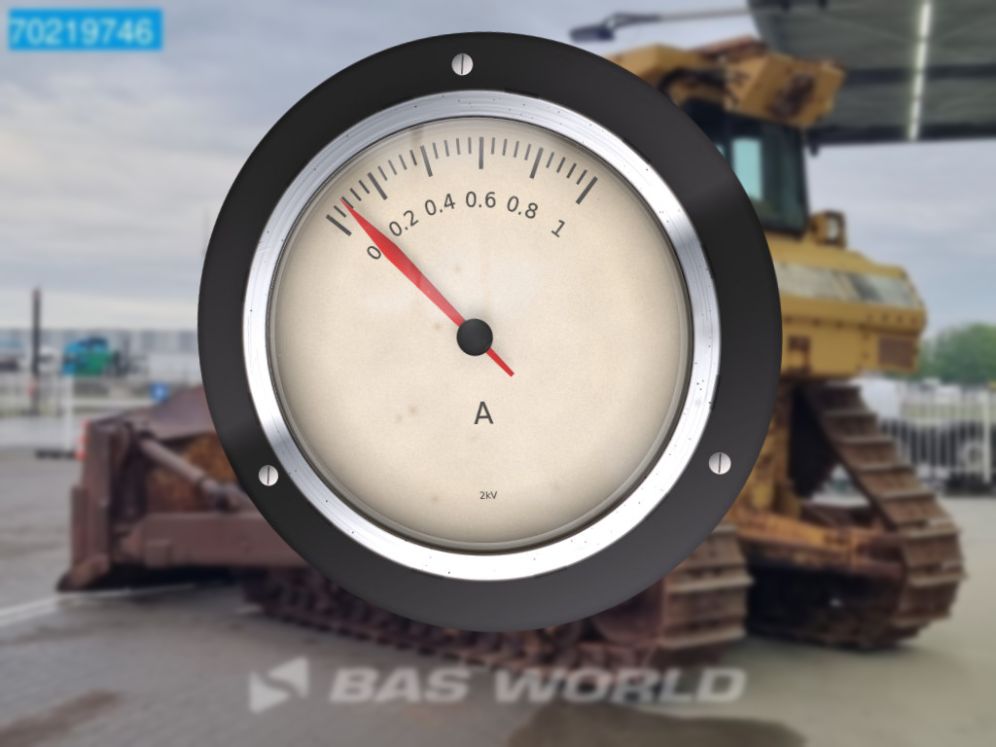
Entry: 0.08A
